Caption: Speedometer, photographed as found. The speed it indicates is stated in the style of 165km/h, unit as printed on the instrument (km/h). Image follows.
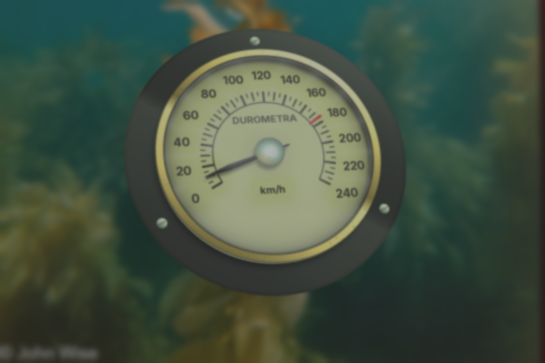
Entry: 10km/h
